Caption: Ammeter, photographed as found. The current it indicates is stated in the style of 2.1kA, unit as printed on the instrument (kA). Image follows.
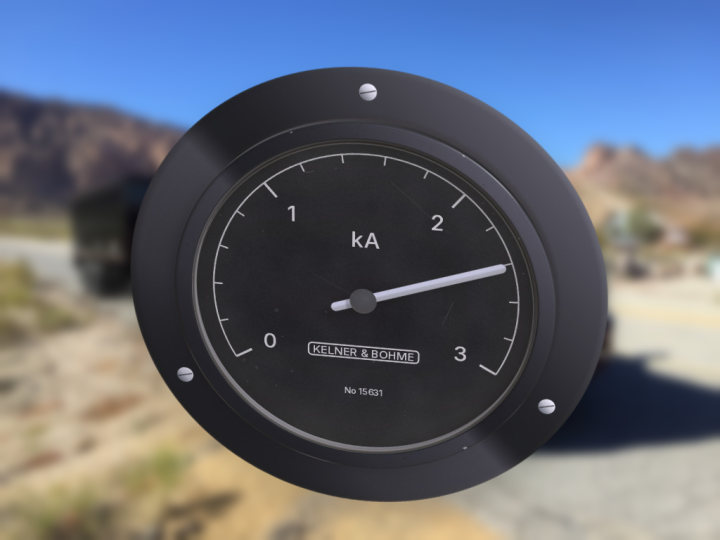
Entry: 2.4kA
